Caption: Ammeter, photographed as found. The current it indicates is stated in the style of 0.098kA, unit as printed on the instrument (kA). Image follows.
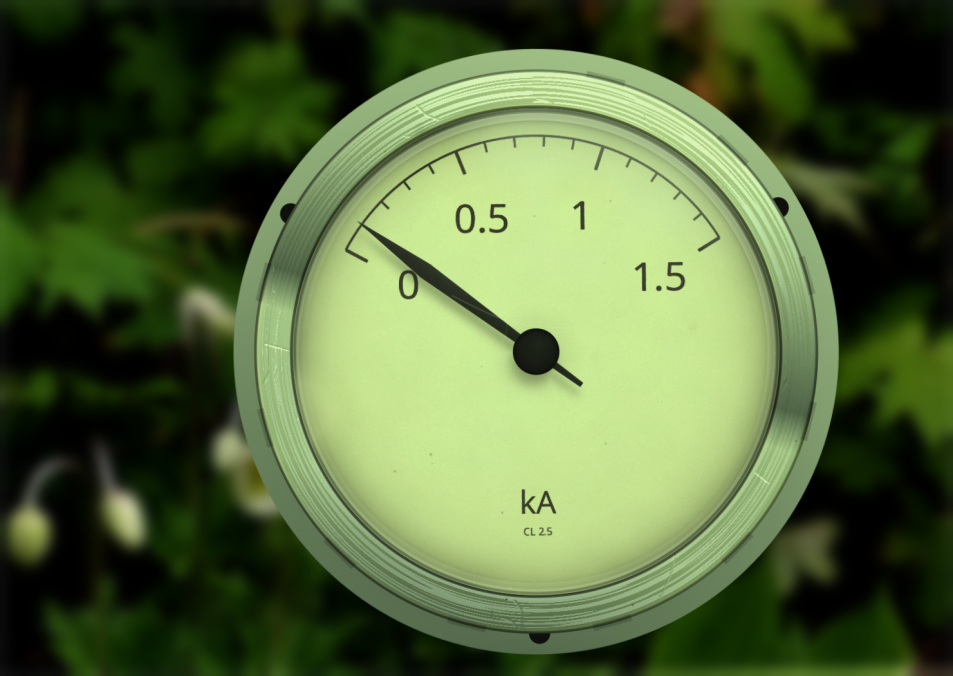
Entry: 0.1kA
